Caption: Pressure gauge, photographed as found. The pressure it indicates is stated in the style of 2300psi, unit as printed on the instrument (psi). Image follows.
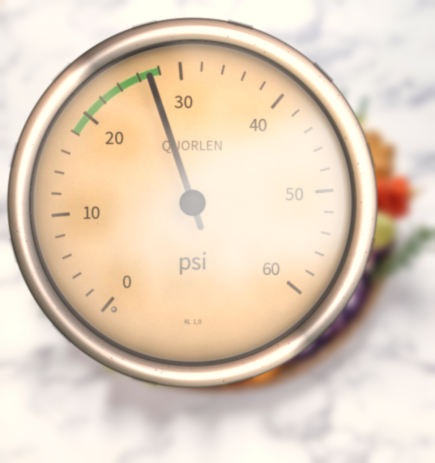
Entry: 27psi
